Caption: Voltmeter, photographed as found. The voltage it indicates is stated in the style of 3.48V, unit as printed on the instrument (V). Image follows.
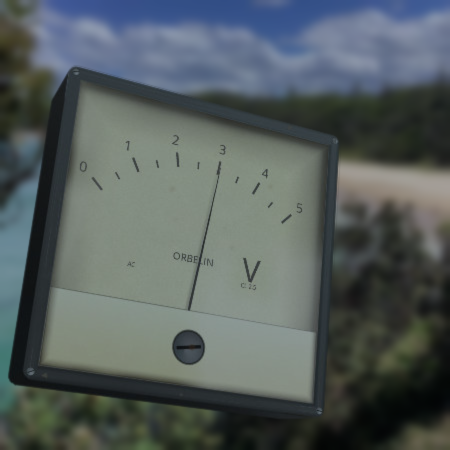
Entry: 3V
